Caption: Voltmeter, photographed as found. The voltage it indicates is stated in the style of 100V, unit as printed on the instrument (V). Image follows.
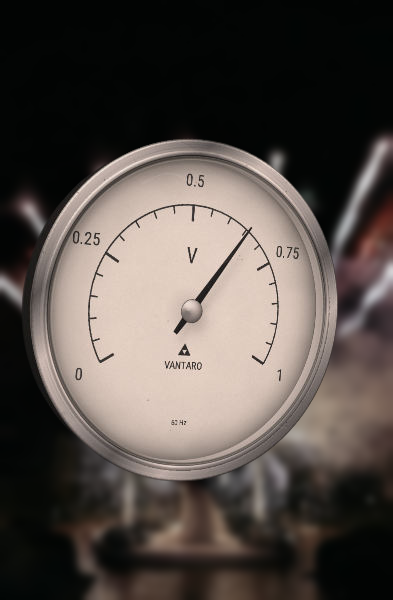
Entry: 0.65V
